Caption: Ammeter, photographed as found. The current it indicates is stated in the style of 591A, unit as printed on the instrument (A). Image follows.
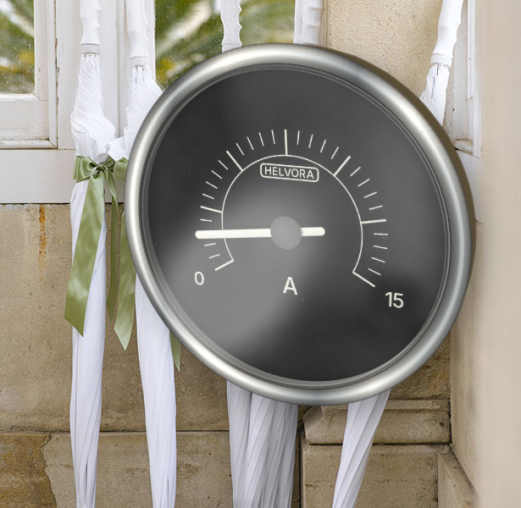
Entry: 1.5A
